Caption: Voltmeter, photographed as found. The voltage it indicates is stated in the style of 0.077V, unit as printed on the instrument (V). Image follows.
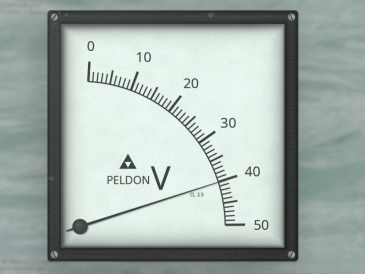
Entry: 40V
